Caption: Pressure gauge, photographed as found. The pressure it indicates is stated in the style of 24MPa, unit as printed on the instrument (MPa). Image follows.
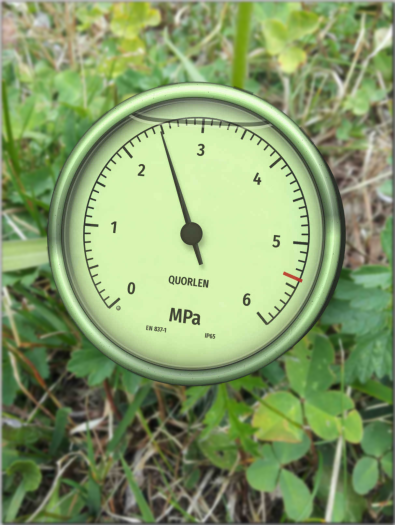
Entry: 2.5MPa
